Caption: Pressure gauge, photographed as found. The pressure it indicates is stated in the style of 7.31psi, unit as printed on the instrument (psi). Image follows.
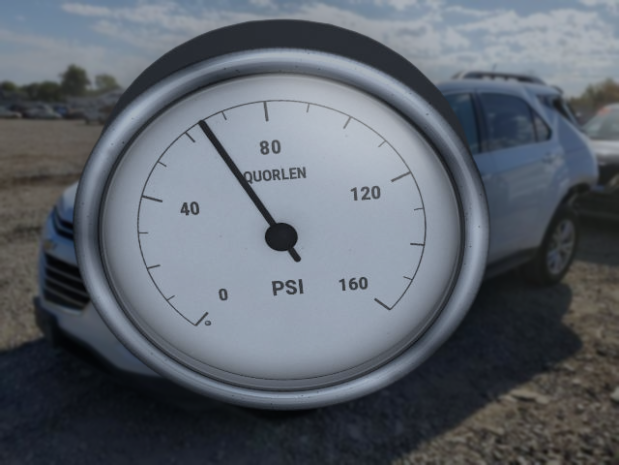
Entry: 65psi
